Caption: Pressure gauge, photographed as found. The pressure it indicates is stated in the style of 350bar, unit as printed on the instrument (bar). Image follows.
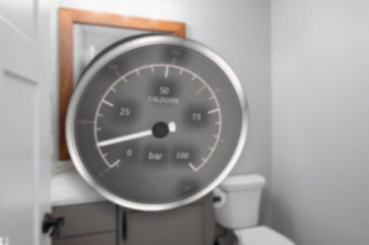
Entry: 10bar
